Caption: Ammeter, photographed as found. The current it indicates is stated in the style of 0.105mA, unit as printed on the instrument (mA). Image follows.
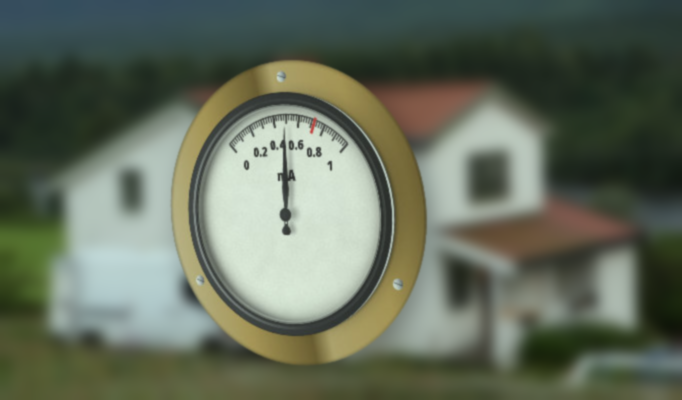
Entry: 0.5mA
